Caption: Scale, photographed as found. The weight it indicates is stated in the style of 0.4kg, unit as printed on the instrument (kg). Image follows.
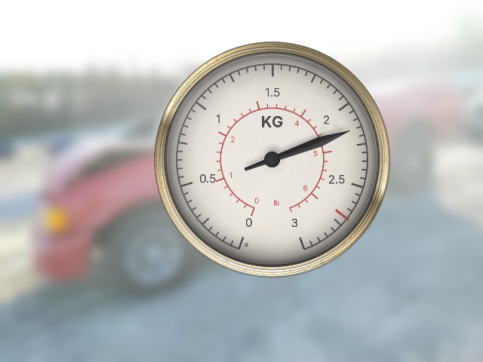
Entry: 2.15kg
